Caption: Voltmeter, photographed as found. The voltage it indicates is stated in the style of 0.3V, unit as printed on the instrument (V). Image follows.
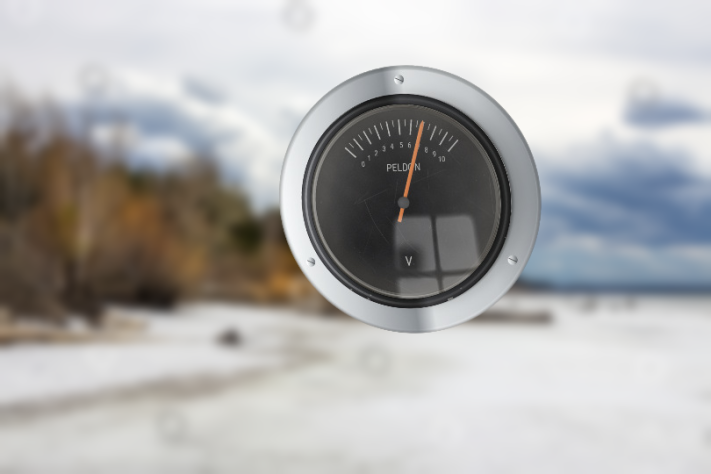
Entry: 7V
